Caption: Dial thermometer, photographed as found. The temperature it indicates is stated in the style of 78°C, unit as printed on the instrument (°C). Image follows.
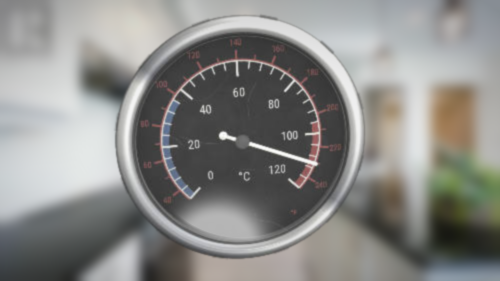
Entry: 110°C
